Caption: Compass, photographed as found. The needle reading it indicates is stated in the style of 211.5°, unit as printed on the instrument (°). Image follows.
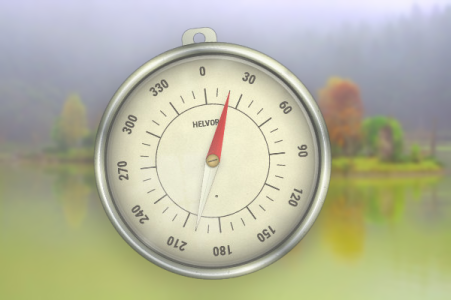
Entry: 20°
